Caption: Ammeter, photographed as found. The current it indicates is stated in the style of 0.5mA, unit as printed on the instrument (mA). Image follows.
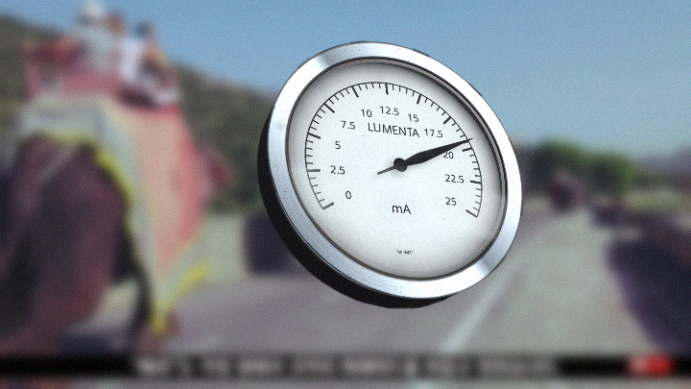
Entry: 19.5mA
